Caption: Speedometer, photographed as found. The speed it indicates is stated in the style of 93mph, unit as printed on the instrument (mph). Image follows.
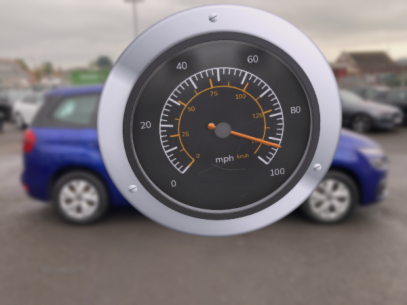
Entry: 92mph
